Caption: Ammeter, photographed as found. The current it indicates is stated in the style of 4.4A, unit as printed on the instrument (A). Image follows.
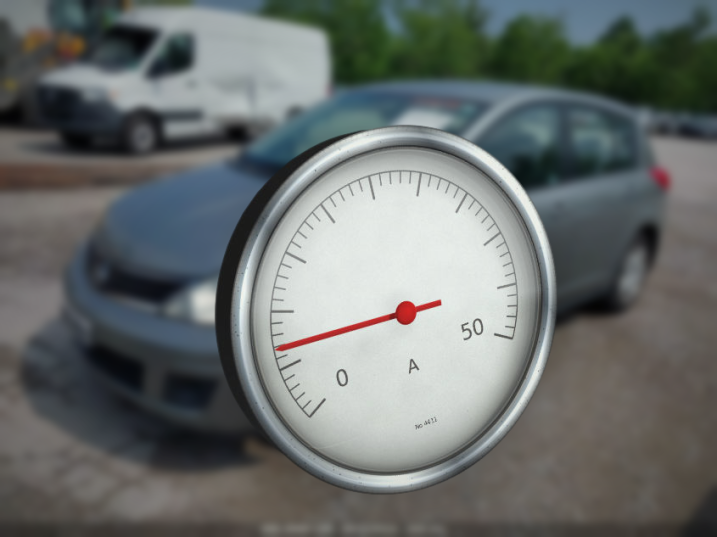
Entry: 7A
